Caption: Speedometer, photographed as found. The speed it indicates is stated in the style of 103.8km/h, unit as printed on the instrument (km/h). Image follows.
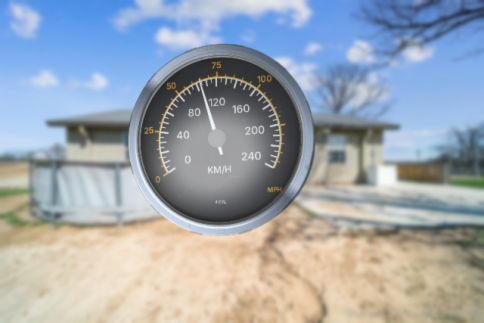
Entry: 105km/h
